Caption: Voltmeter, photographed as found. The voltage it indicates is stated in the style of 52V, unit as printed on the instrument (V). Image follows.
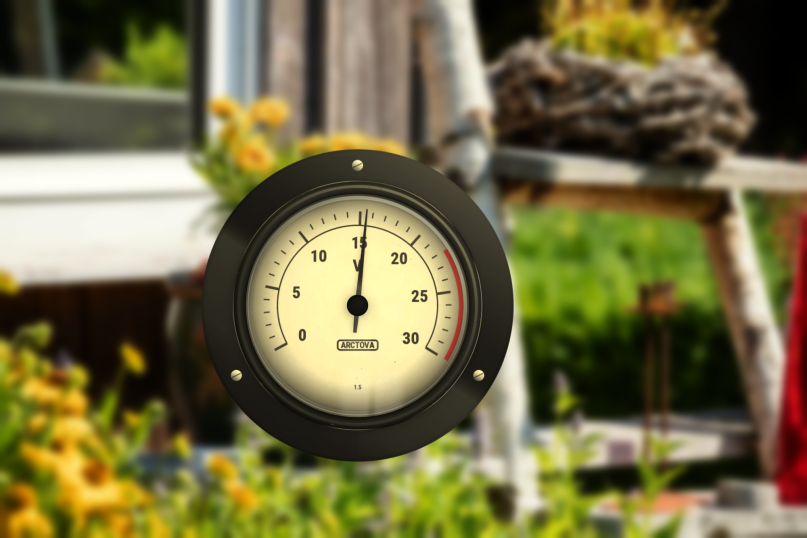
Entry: 15.5V
